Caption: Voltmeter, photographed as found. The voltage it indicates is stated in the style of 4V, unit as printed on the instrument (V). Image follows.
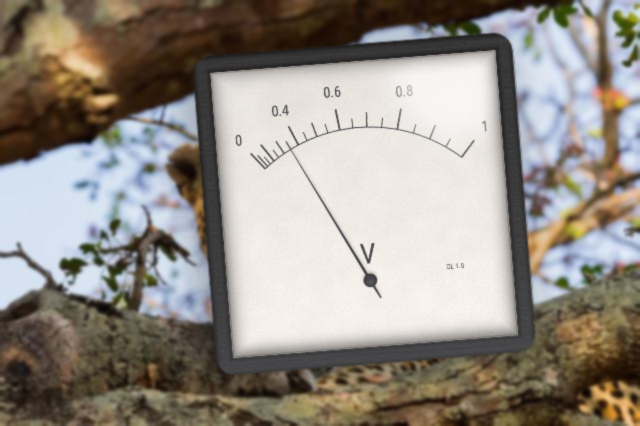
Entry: 0.35V
